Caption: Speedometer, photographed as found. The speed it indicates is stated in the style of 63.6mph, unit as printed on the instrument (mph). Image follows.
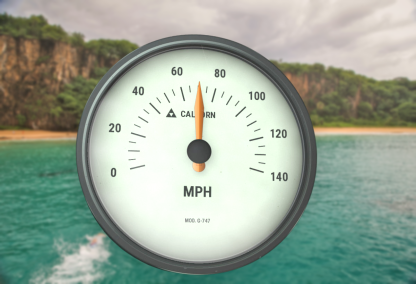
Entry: 70mph
